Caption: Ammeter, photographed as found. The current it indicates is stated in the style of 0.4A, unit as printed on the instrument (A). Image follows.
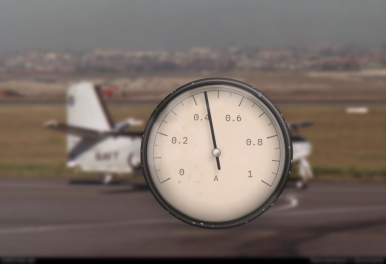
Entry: 0.45A
